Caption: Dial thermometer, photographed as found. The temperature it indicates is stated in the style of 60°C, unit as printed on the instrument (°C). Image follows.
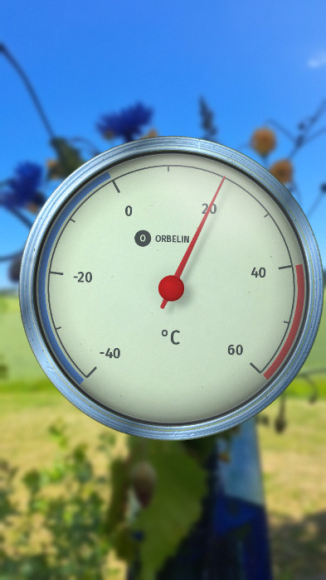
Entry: 20°C
